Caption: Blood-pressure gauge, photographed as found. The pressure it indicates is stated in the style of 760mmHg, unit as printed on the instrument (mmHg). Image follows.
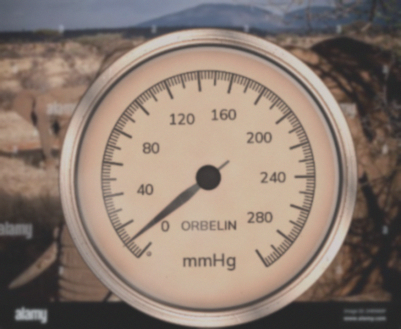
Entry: 10mmHg
